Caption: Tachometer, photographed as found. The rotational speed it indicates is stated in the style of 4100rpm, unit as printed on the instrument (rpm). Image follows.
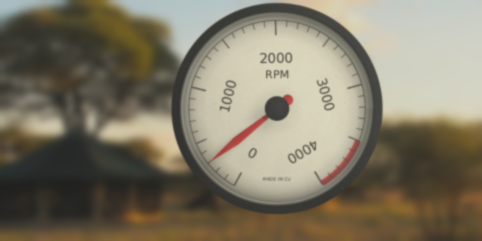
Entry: 300rpm
